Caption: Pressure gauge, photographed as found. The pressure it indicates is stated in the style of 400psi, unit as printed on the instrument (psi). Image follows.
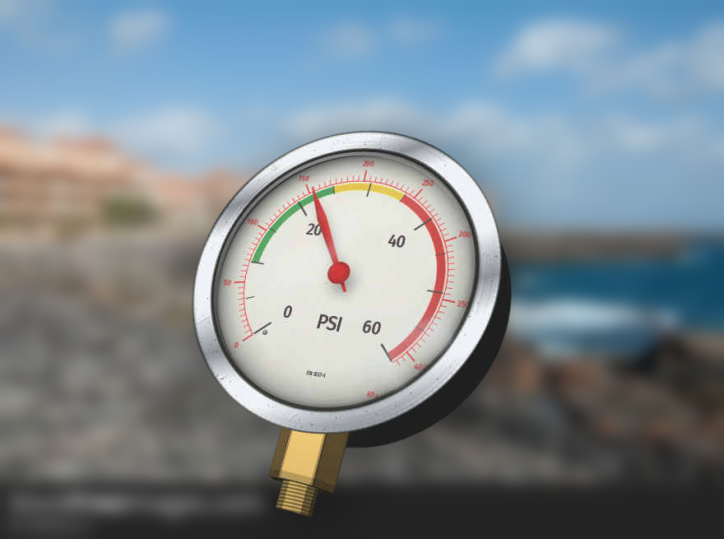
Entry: 22.5psi
